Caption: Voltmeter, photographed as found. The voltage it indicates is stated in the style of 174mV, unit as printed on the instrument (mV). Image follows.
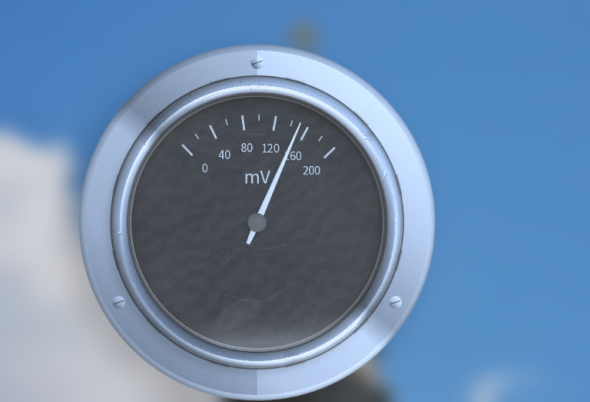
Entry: 150mV
